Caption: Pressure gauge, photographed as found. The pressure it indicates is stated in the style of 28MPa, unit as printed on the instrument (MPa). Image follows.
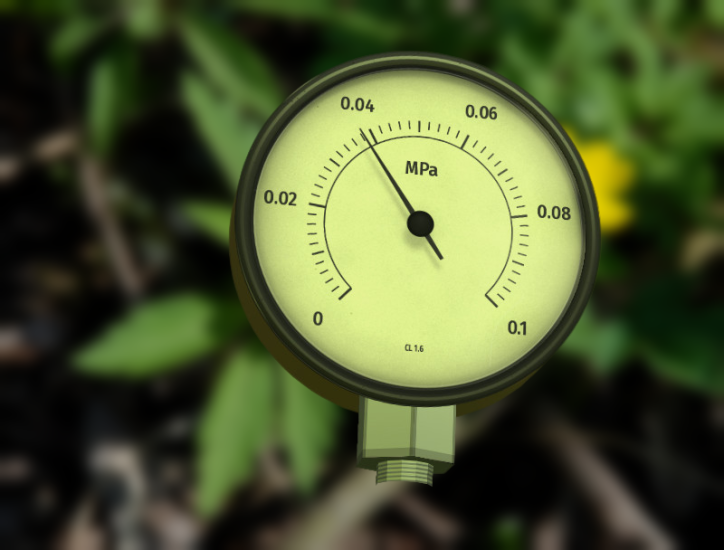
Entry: 0.038MPa
